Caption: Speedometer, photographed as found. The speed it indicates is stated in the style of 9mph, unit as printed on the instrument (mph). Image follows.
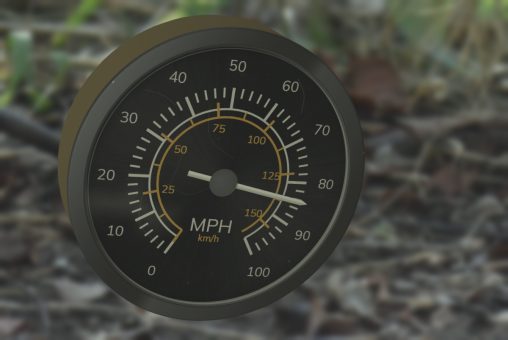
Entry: 84mph
